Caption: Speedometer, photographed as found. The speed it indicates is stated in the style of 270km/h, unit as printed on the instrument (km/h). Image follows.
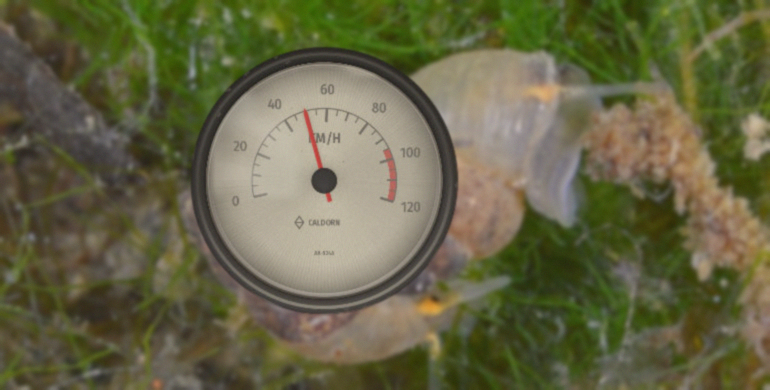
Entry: 50km/h
